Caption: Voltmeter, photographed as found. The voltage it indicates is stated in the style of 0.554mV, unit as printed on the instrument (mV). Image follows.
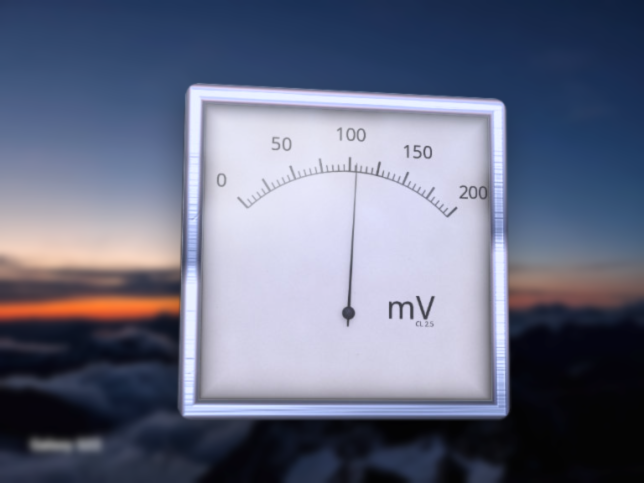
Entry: 105mV
